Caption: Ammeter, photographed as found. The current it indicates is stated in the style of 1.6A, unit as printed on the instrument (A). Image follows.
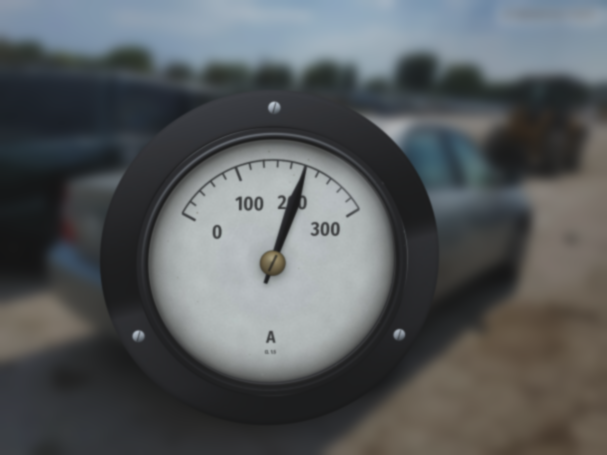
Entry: 200A
